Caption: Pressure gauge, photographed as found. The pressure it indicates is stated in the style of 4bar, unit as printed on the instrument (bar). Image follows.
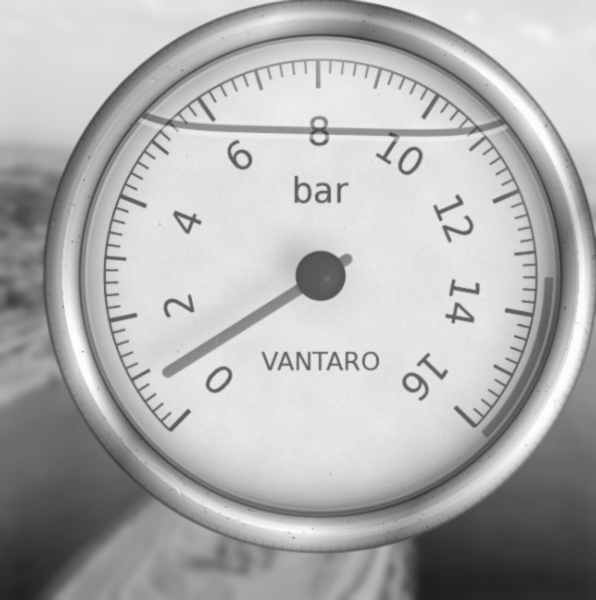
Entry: 0.8bar
